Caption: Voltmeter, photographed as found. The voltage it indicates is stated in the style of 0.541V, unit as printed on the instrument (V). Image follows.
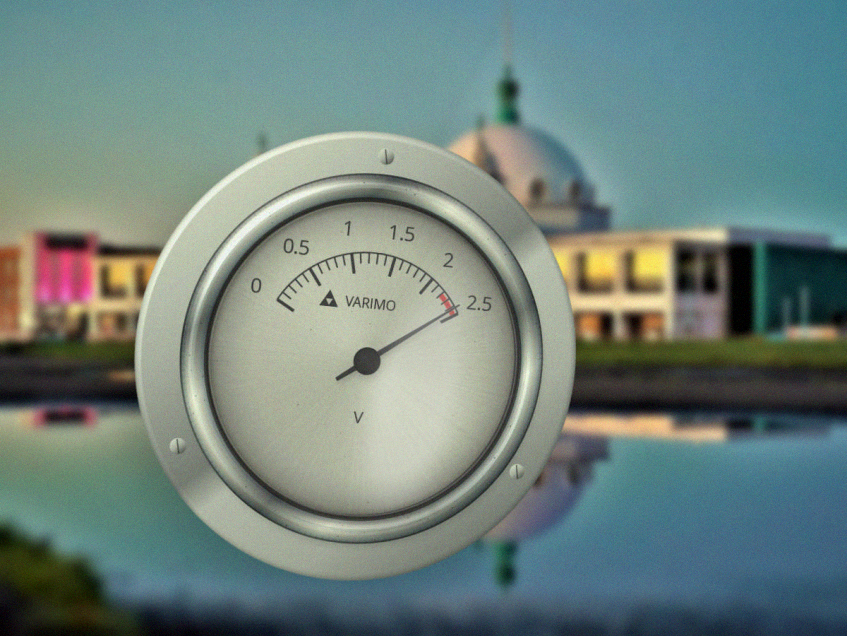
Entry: 2.4V
